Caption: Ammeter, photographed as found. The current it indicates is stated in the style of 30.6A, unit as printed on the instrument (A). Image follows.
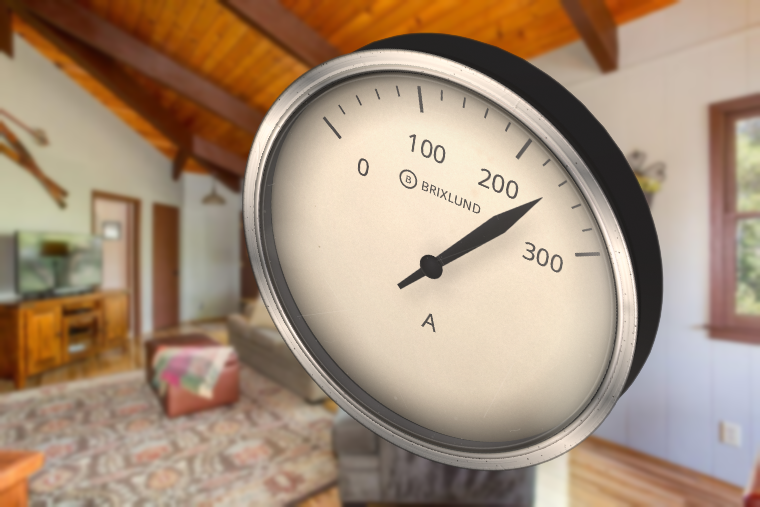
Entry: 240A
